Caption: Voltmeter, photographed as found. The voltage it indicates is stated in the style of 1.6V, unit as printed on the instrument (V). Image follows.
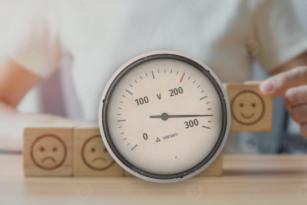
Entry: 280V
